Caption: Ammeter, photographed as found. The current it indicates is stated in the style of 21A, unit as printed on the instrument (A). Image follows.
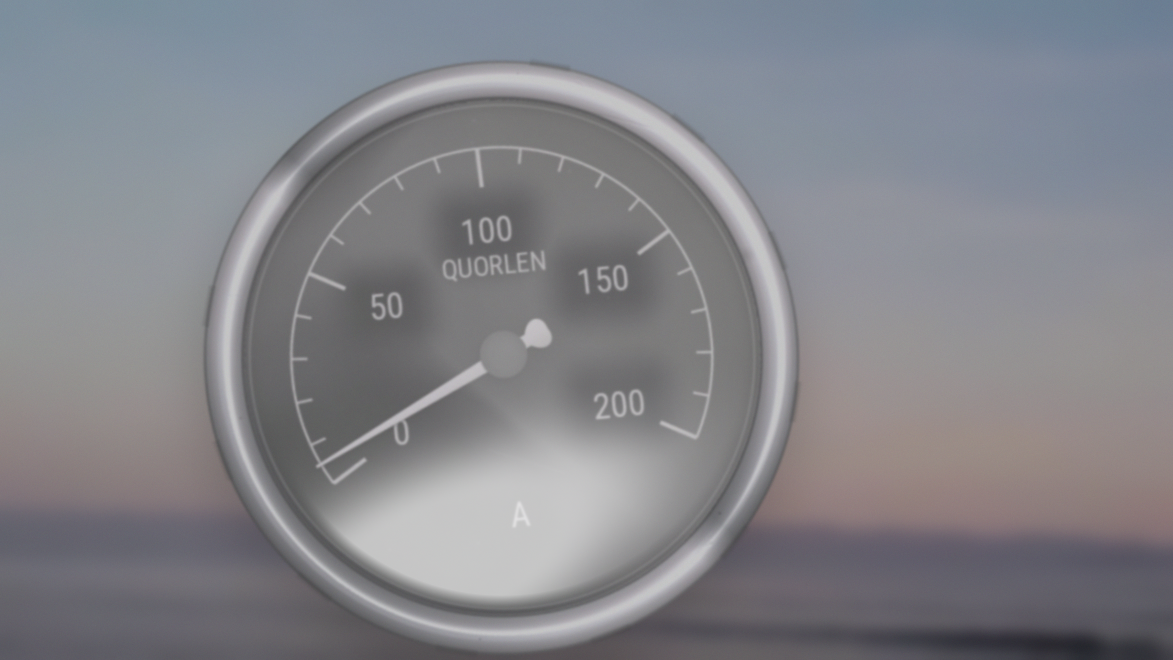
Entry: 5A
